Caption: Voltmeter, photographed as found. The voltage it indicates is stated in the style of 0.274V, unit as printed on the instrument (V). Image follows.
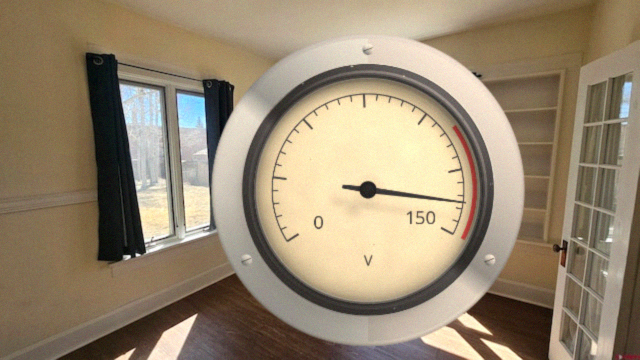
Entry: 137.5V
